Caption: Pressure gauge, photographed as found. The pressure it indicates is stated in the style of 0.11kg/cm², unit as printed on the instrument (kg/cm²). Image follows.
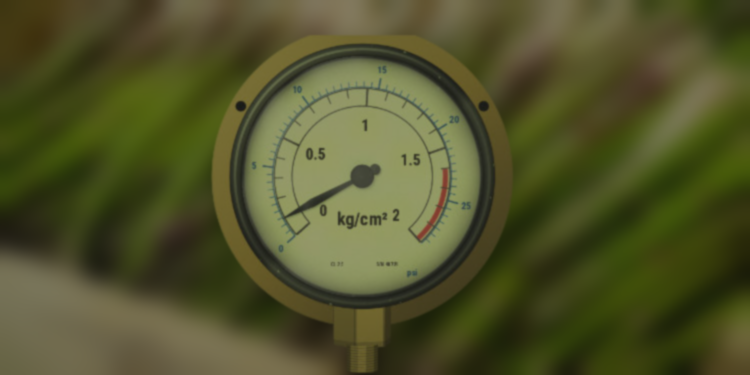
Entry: 0.1kg/cm²
